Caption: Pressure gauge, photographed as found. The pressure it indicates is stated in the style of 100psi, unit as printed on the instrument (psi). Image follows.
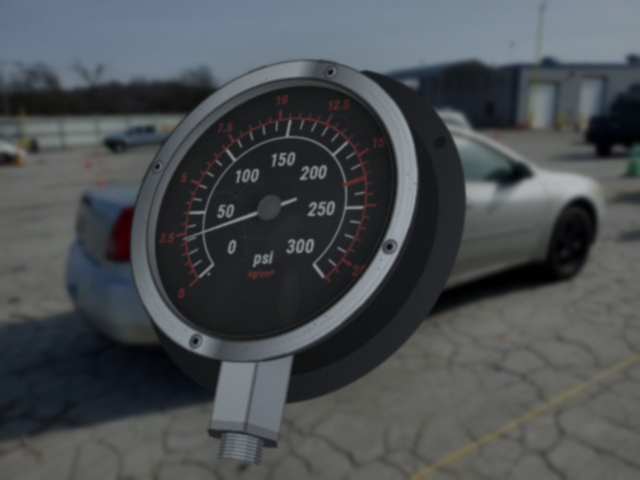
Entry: 30psi
